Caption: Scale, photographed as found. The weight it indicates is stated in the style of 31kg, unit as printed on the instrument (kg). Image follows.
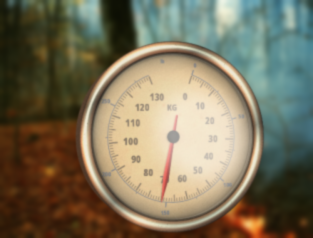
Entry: 70kg
